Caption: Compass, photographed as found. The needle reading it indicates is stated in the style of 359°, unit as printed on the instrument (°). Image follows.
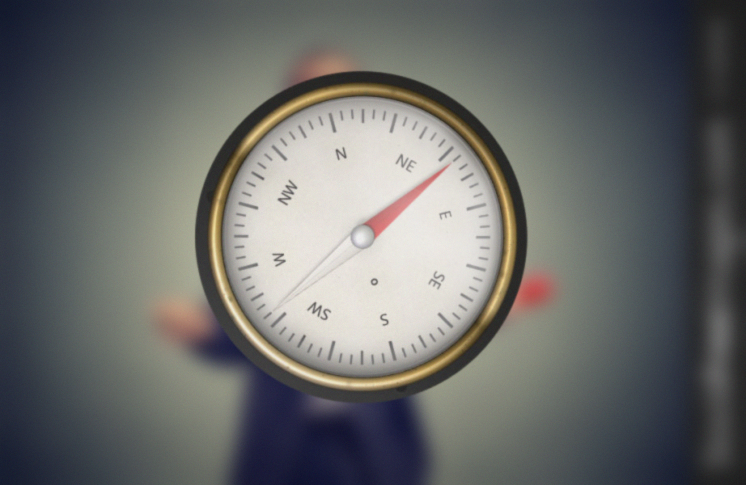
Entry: 65°
